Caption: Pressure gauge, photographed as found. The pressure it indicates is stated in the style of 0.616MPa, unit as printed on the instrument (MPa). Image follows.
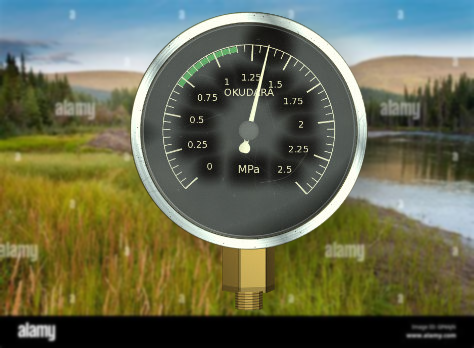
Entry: 1.35MPa
